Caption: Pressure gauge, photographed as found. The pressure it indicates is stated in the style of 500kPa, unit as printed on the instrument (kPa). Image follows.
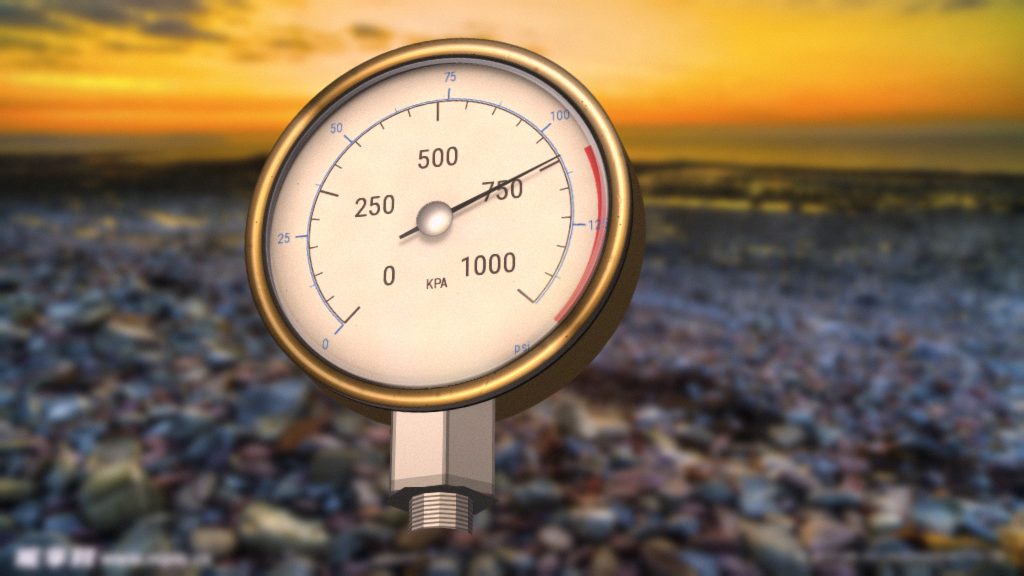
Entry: 750kPa
